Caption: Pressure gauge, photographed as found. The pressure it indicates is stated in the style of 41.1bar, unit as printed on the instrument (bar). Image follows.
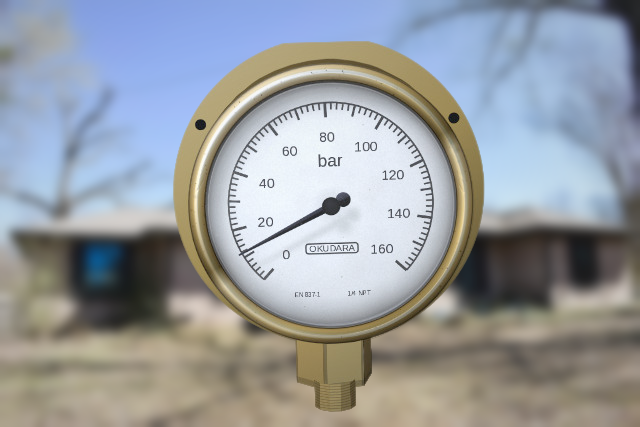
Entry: 12bar
